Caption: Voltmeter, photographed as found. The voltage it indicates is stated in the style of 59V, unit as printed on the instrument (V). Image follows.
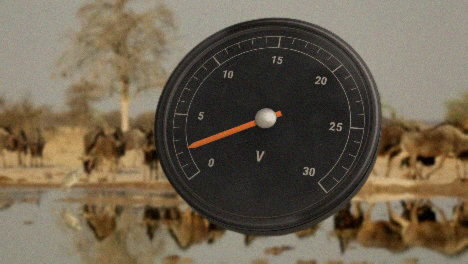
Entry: 2V
